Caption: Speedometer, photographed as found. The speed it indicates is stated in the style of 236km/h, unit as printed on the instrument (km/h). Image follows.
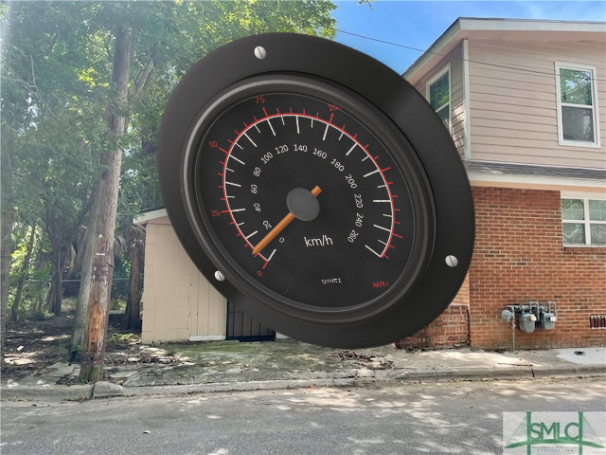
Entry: 10km/h
